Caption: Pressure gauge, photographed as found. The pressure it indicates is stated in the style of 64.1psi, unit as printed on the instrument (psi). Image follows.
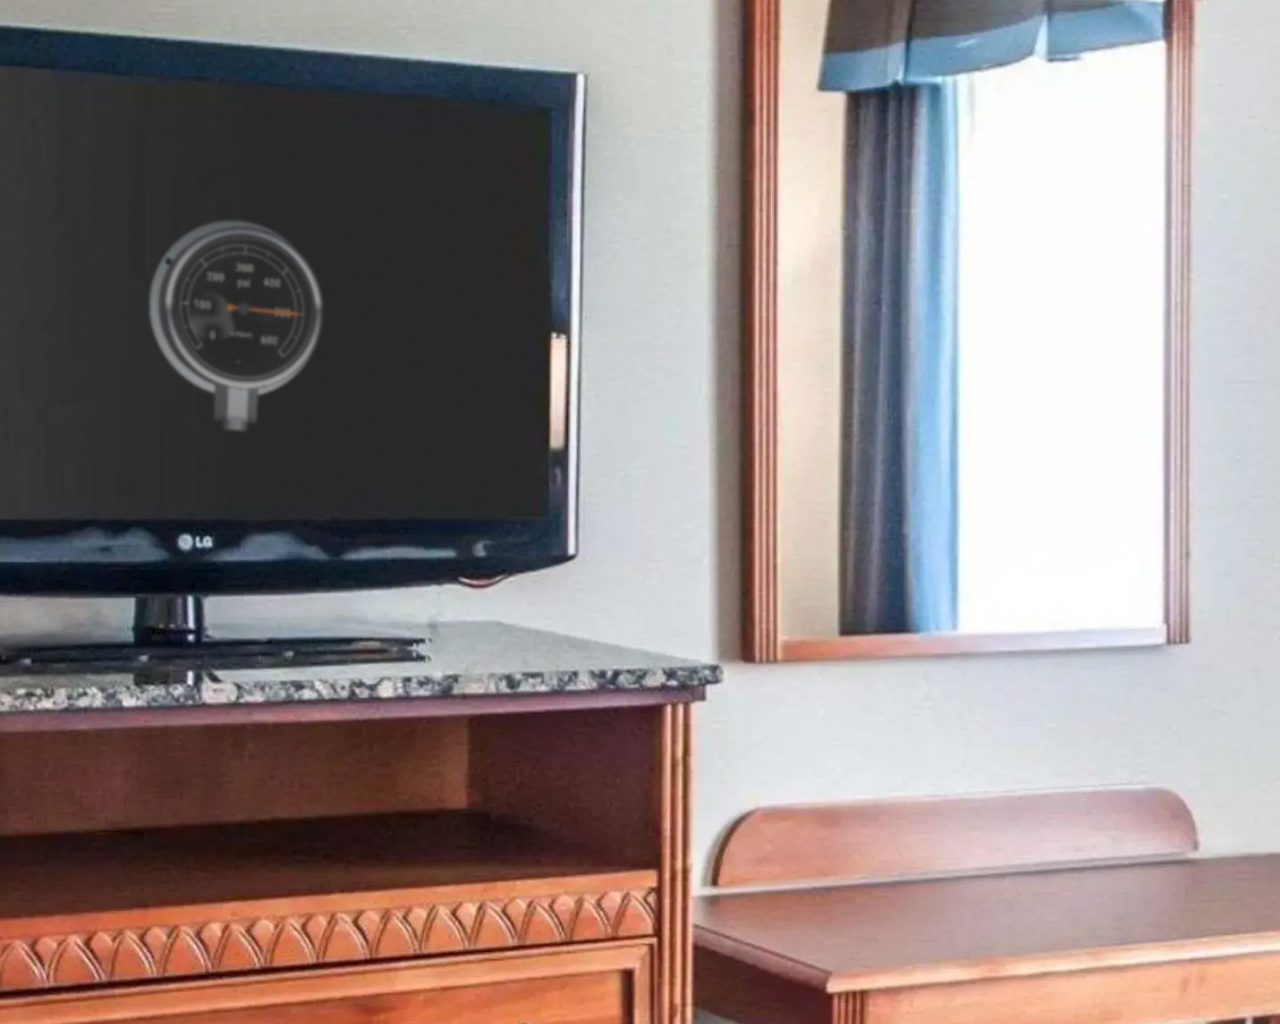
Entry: 500psi
